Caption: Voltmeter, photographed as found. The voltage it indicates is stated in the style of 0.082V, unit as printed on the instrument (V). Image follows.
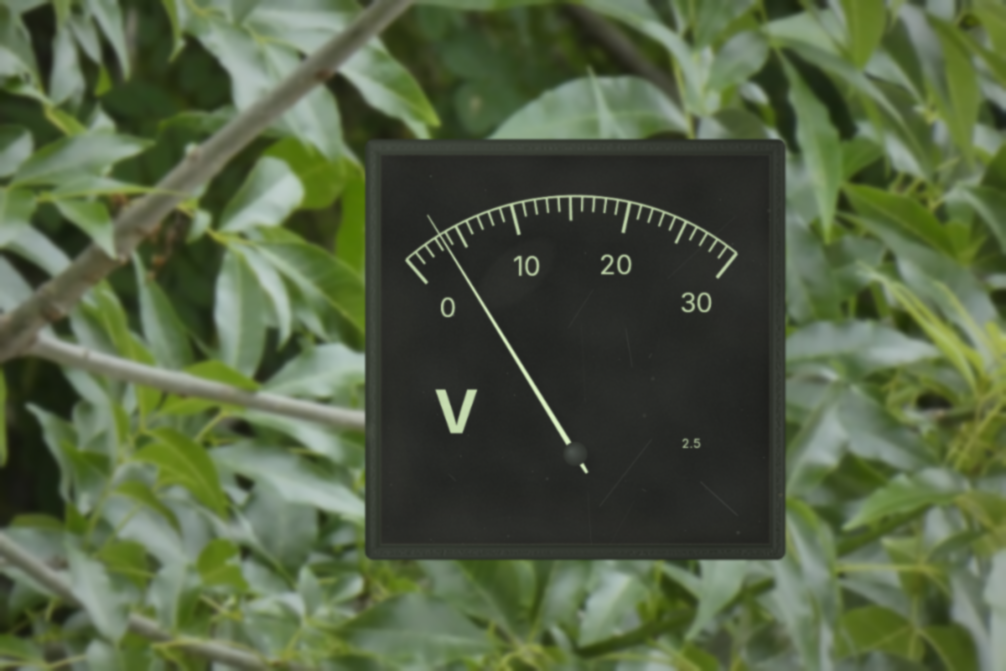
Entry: 3.5V
